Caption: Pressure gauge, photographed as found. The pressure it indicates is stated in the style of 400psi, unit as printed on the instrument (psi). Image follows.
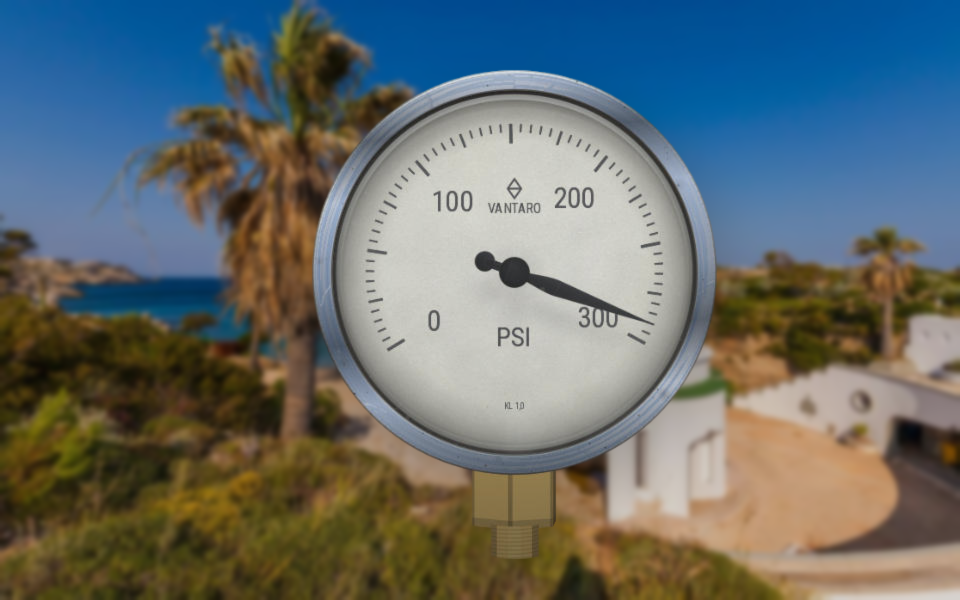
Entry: 290psi
